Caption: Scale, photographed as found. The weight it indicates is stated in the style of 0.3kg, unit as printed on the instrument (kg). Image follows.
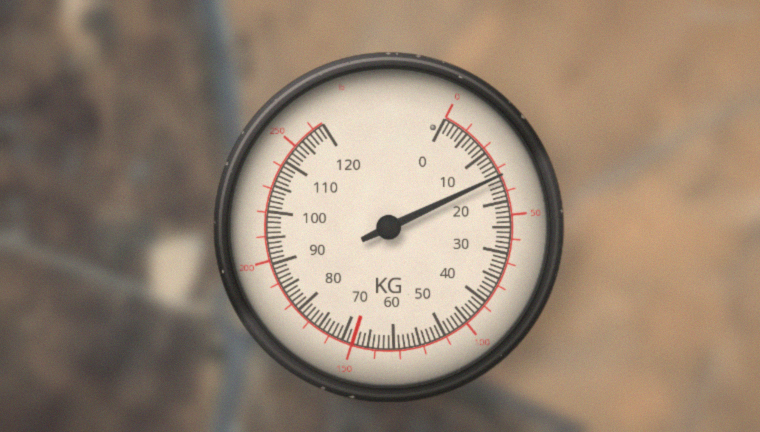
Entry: 15kg
